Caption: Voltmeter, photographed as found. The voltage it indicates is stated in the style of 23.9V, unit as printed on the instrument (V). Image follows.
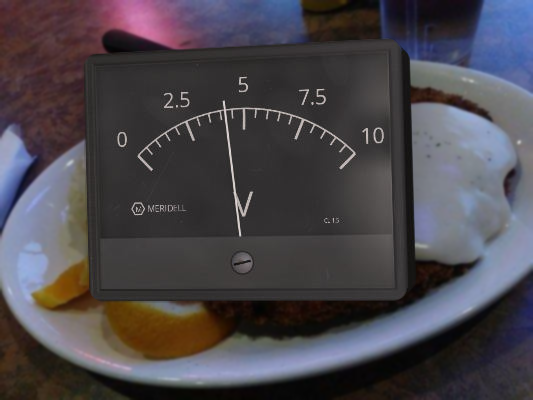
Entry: 4.25V
